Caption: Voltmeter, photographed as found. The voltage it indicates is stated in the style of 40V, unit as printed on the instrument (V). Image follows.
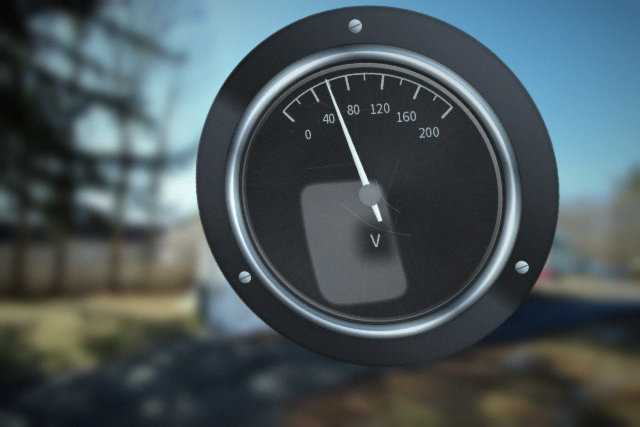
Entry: 60V
